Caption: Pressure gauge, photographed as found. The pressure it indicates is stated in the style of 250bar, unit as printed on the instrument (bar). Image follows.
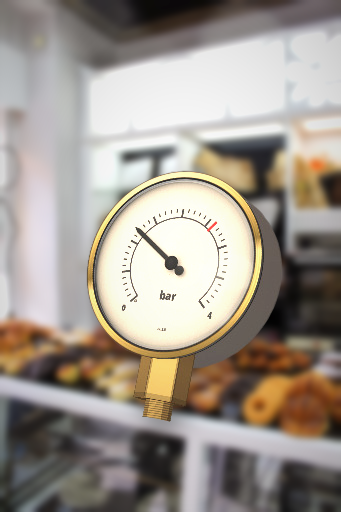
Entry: 1.2bar
